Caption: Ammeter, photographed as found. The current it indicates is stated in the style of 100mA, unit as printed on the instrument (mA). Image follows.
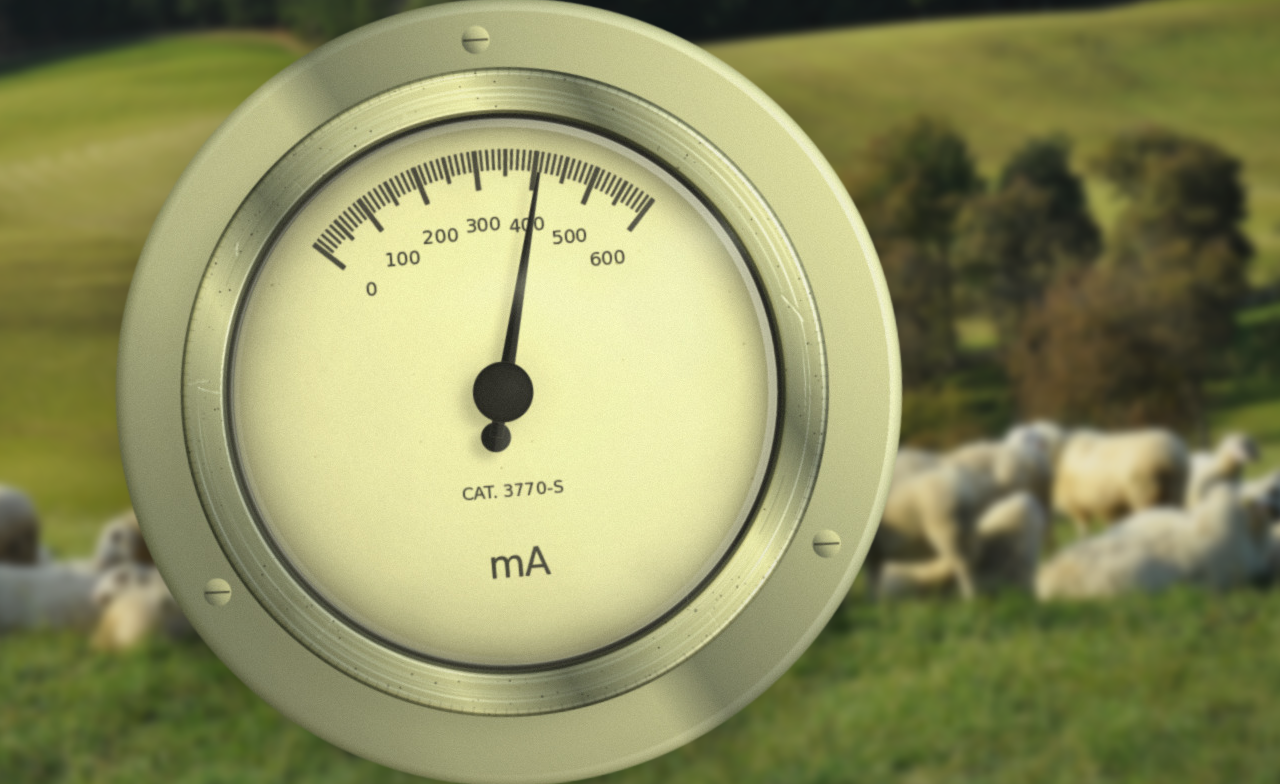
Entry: 410mA
